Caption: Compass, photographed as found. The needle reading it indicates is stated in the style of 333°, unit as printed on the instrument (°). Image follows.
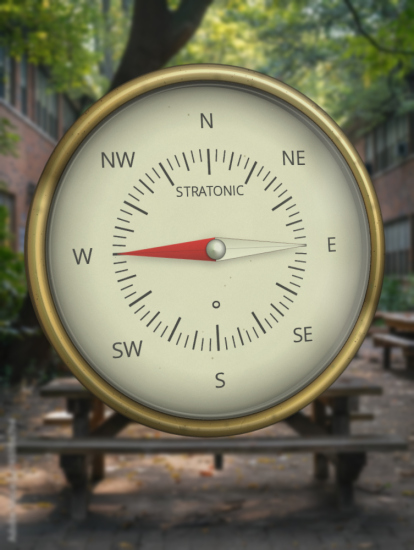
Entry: 270°
